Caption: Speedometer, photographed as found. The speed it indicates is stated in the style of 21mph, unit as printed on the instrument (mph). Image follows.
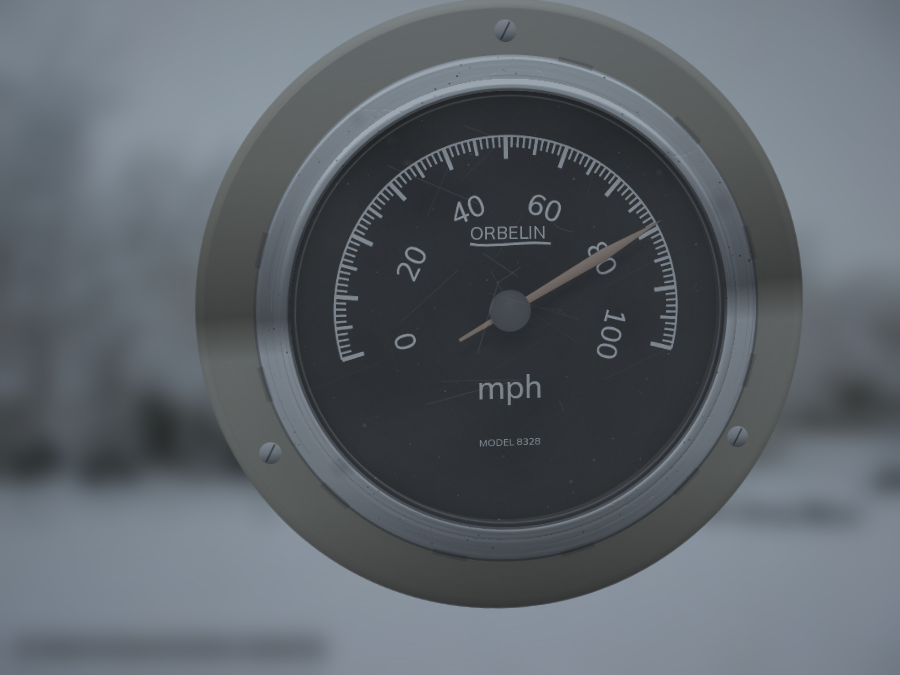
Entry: 79mph
